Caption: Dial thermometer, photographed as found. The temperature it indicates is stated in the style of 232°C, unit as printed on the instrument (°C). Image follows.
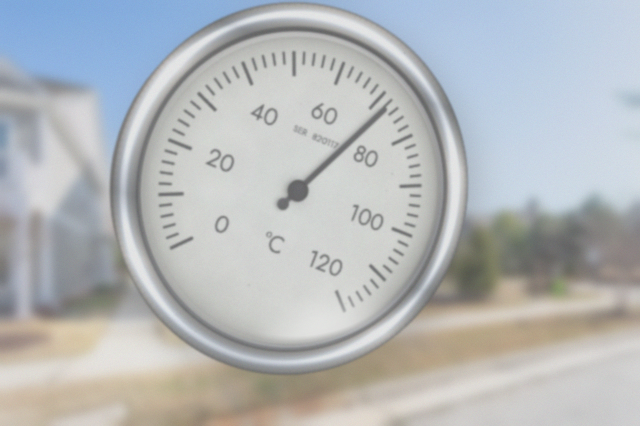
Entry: 72°C
